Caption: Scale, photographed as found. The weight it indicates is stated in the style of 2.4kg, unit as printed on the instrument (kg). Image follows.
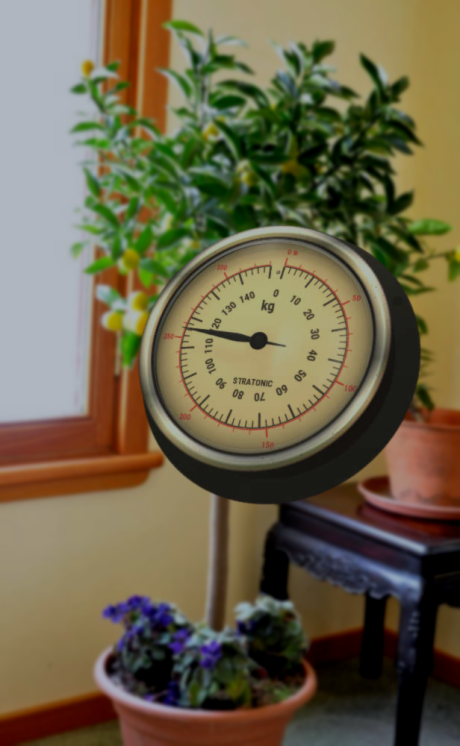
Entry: 116kg
